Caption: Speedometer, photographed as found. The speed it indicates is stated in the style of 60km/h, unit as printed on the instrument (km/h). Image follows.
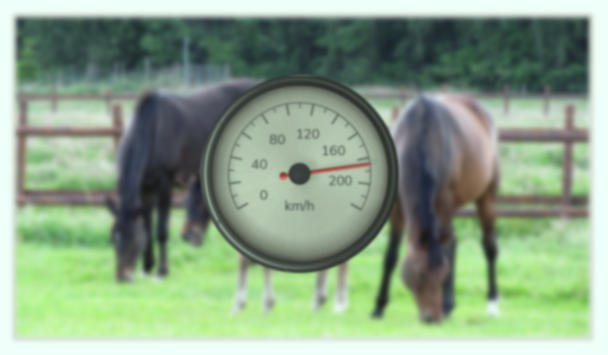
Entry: 185km/h
